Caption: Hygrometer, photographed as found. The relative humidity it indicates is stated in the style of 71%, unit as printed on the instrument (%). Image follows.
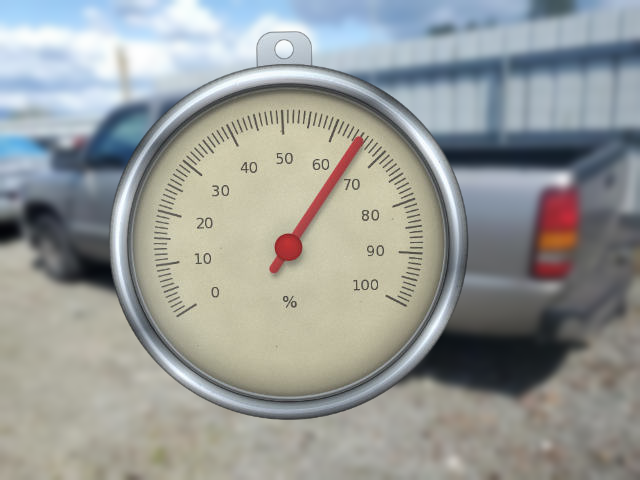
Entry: 65%
